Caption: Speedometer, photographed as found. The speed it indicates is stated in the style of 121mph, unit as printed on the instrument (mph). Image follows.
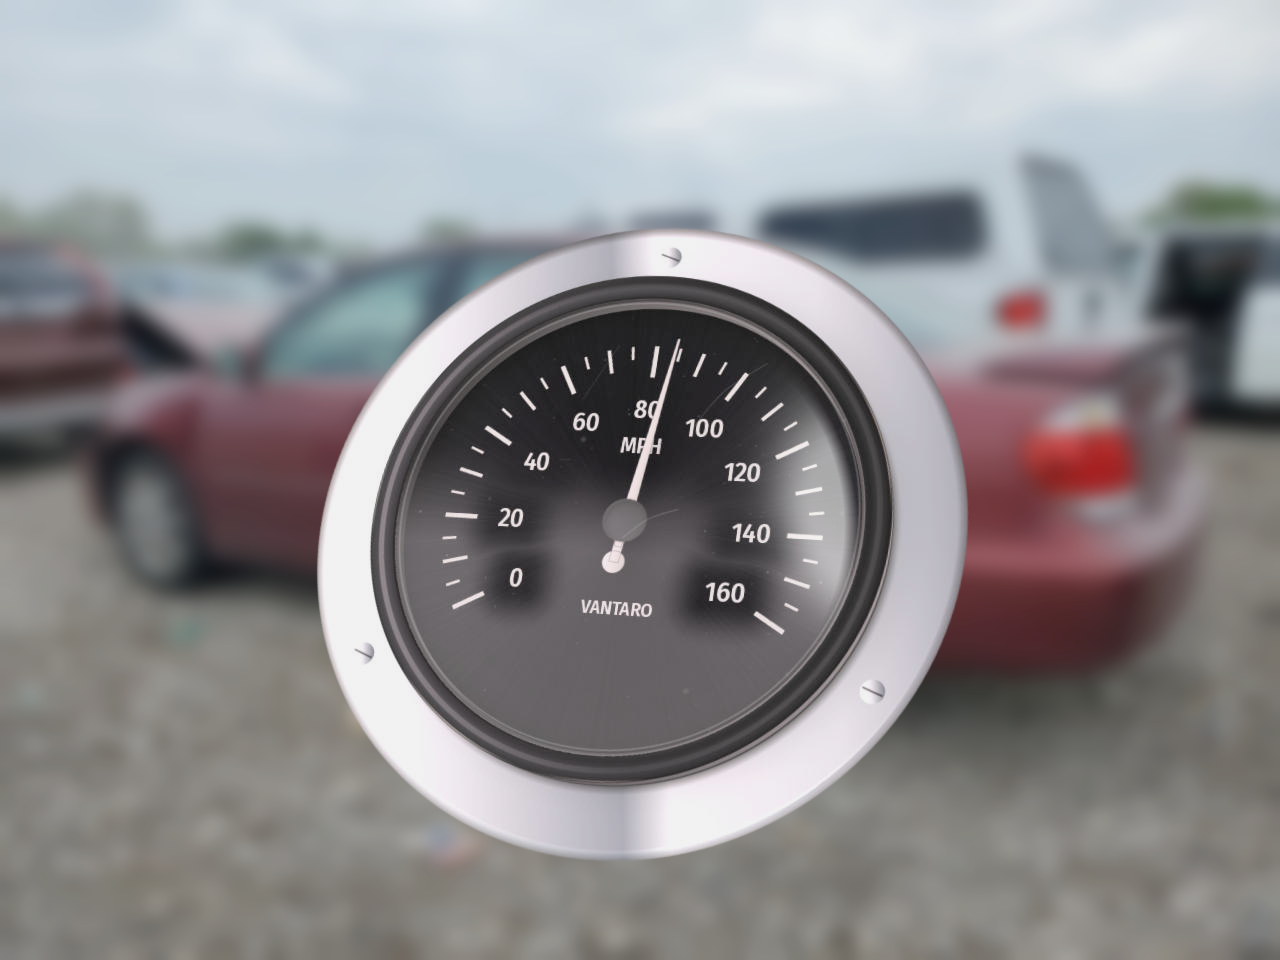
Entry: 85mph
